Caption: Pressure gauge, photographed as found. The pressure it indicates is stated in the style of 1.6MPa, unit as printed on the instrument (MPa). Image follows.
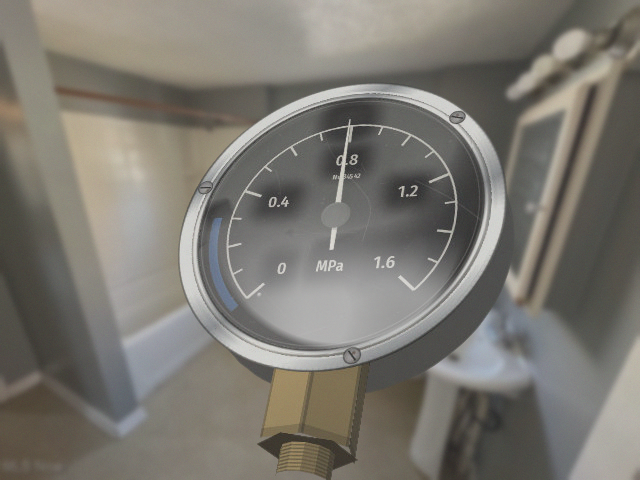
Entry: 0.8MPa
